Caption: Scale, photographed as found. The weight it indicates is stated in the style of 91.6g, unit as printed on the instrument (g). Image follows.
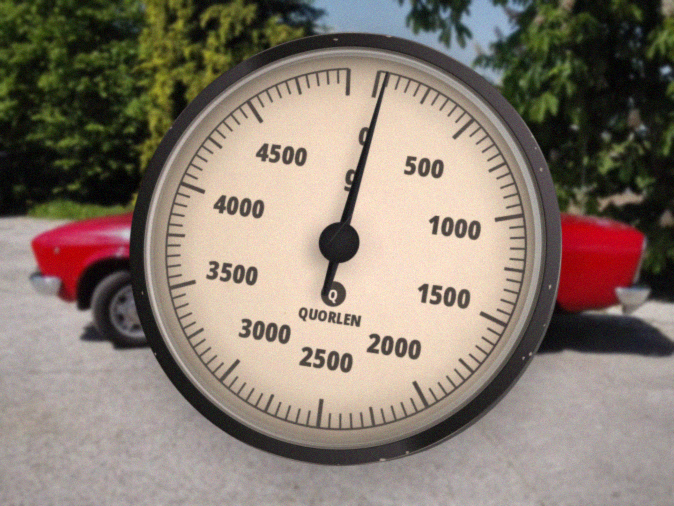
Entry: 50g
